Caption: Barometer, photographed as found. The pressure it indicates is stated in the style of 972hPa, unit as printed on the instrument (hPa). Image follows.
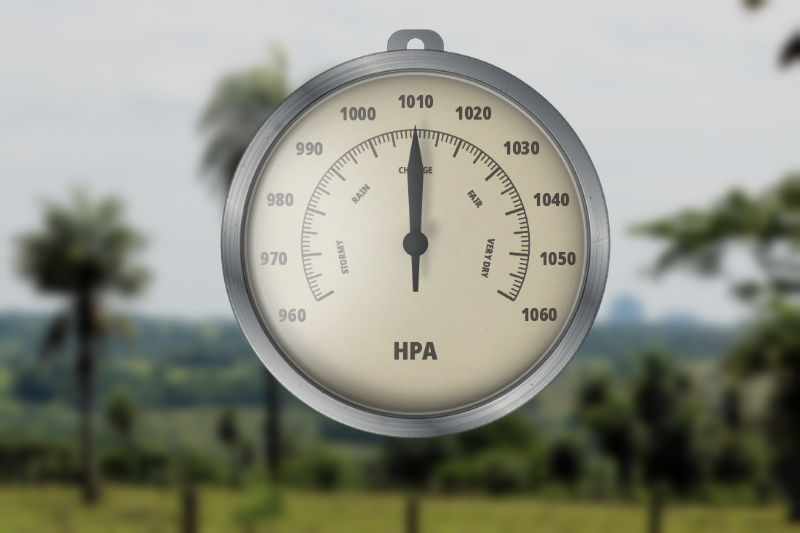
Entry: 1010hPa
